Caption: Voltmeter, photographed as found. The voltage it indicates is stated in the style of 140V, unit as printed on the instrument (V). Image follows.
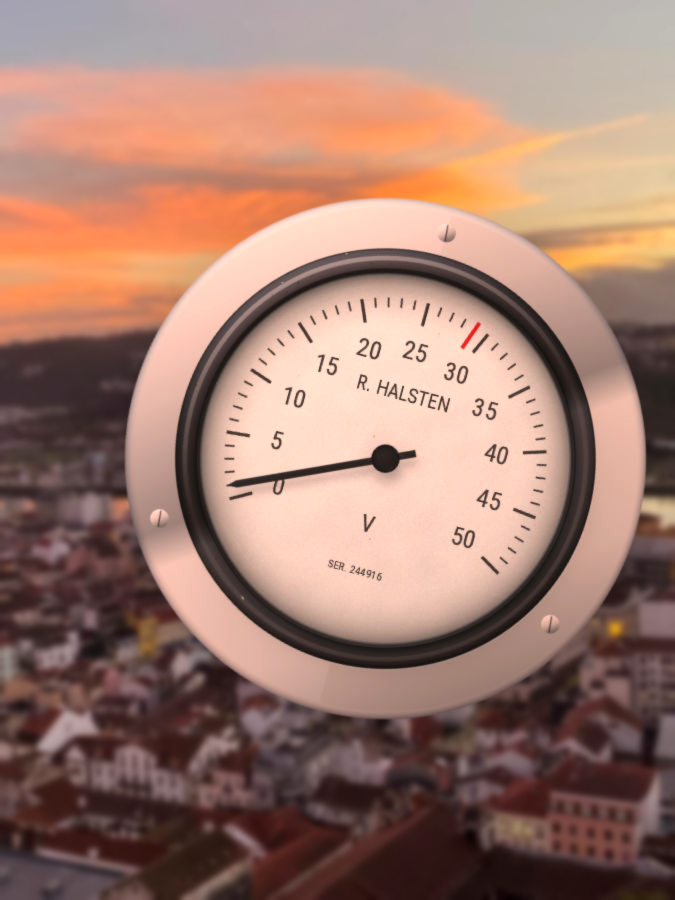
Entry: 1V
